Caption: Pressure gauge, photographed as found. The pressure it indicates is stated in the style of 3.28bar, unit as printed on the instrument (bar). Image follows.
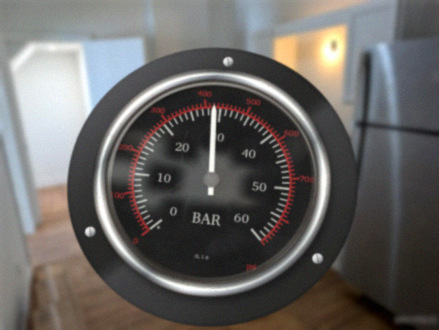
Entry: 29bar
